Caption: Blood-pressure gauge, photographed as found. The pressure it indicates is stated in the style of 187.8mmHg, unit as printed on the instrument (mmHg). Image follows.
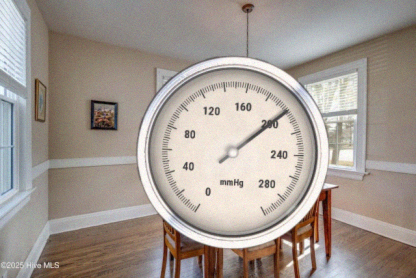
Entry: 200mmHg
